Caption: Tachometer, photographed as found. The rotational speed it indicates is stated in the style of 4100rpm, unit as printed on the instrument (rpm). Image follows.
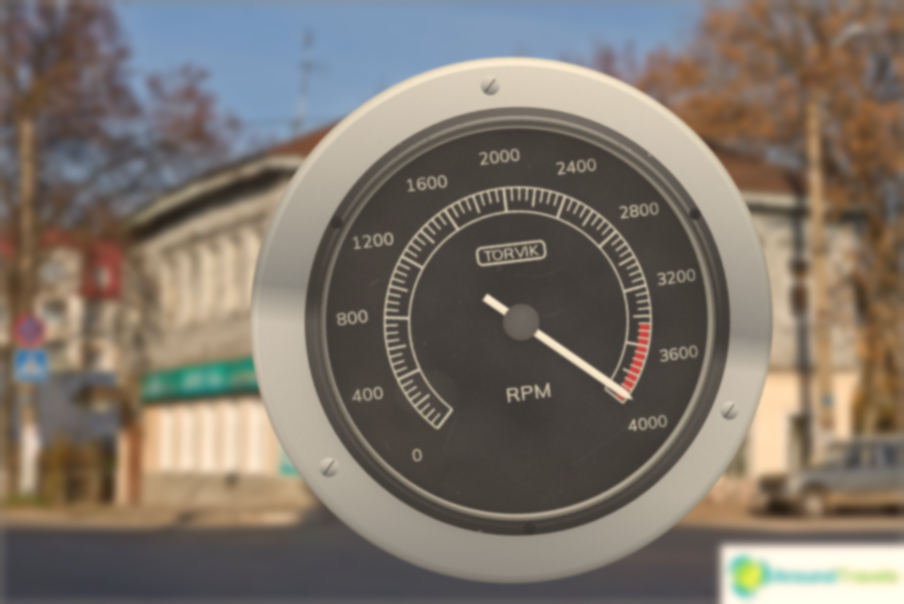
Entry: 3950rpm
